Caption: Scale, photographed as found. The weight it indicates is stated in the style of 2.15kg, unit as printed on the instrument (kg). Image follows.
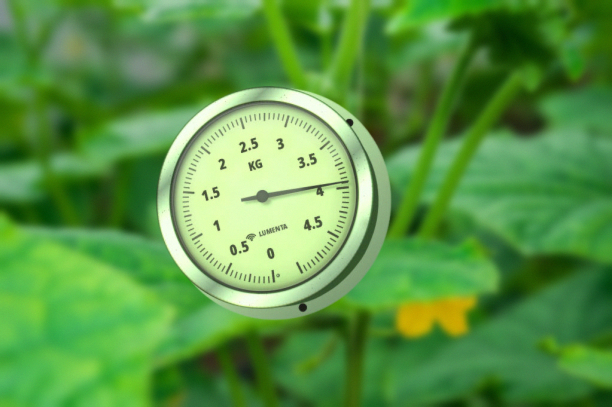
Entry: 3.95kg
